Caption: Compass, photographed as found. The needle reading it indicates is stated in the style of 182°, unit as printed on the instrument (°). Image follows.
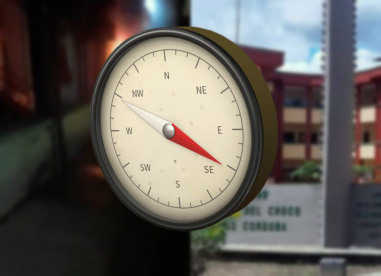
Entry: 120°
